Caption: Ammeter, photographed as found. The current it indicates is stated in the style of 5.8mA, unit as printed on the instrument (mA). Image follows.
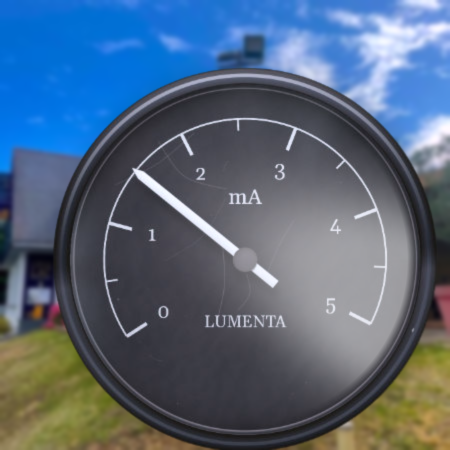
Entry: 1.5mA
